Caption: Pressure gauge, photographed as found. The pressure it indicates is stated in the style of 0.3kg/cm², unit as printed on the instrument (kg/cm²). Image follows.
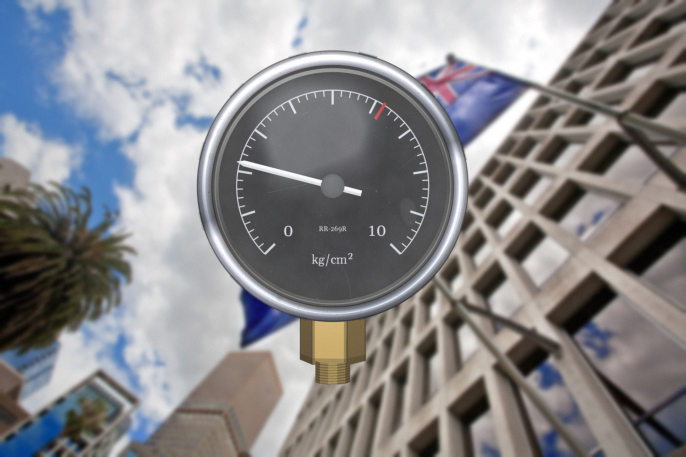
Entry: 2.2kg/cm²
